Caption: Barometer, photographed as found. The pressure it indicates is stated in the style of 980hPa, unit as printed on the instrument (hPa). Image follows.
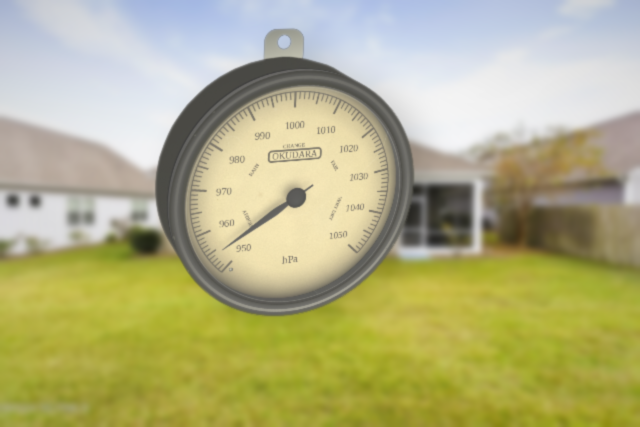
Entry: 955hPa
